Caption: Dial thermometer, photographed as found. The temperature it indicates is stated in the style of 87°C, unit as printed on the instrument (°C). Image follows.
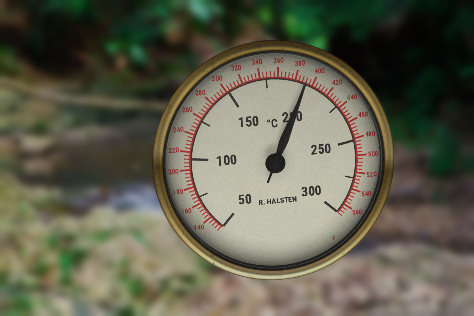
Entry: 200°C
